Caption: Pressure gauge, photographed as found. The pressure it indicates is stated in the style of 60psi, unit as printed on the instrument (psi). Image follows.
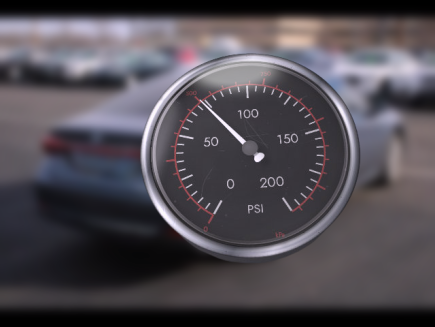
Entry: 72.5psi
